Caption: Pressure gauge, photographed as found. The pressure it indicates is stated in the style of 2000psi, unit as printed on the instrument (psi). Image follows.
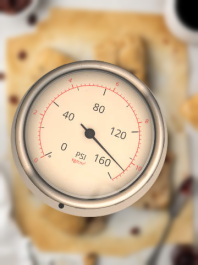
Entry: 150psi
